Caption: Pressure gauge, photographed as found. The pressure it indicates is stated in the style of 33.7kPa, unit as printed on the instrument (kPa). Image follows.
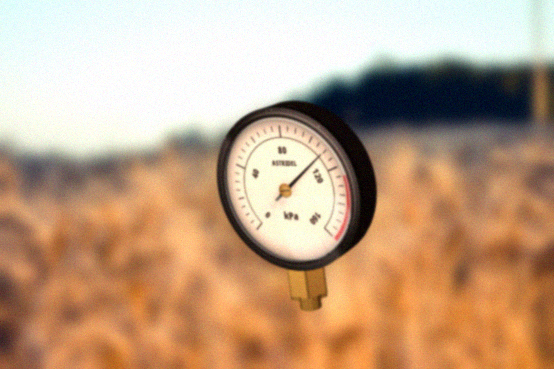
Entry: 110kPa
